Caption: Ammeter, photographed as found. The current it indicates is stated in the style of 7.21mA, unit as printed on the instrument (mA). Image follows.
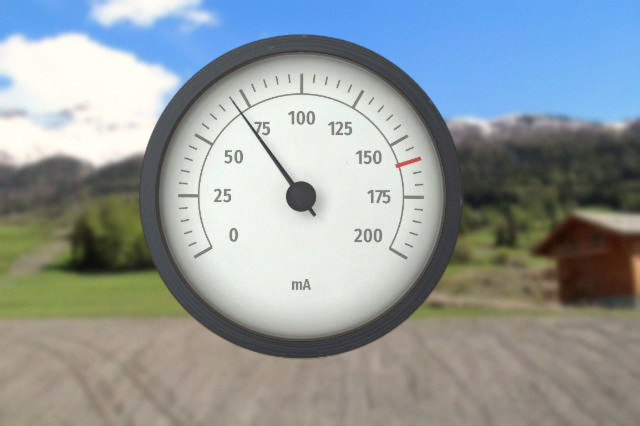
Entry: 70mA
